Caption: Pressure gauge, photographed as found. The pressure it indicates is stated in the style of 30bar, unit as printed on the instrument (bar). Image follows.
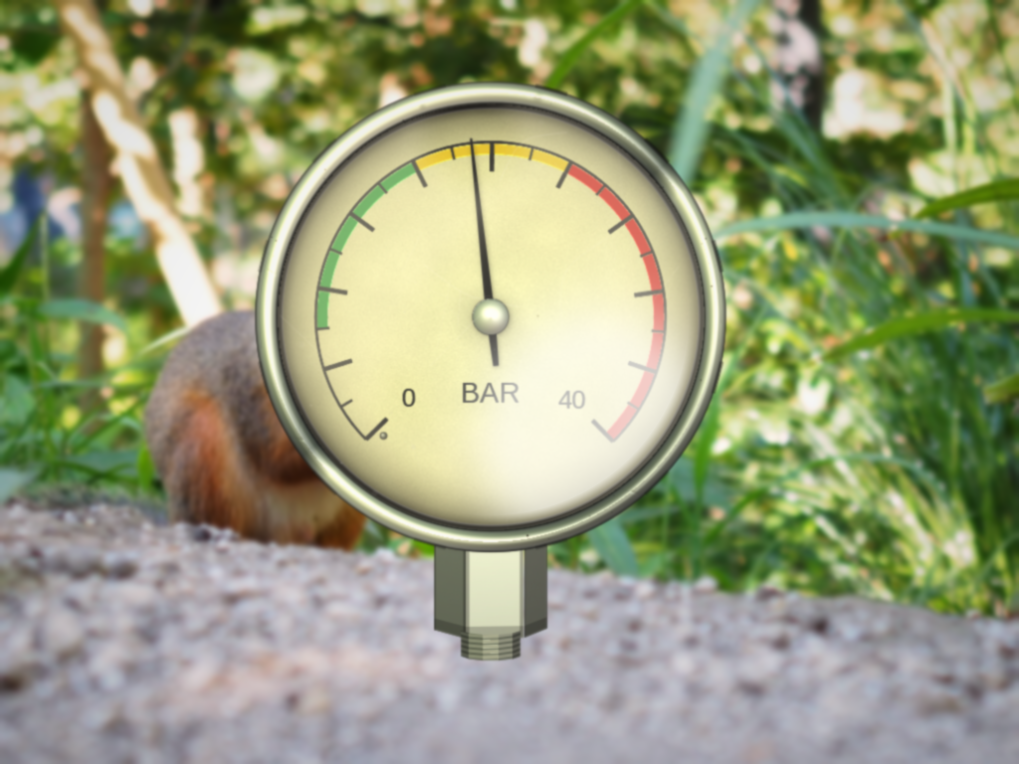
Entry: 19bar
